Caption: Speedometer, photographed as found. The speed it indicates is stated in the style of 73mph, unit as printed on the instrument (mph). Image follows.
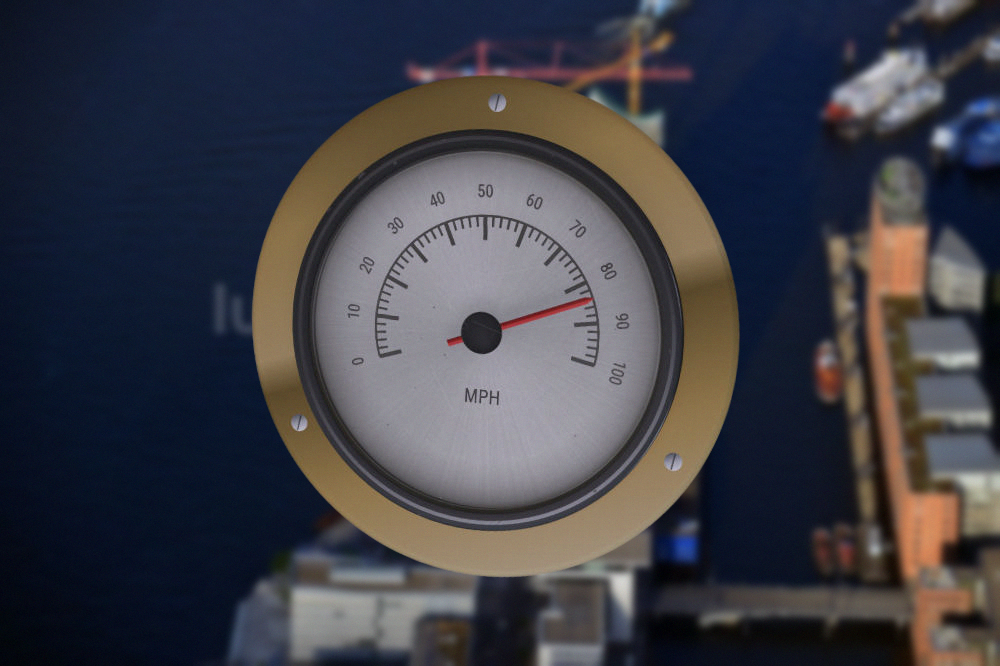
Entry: 84mph
